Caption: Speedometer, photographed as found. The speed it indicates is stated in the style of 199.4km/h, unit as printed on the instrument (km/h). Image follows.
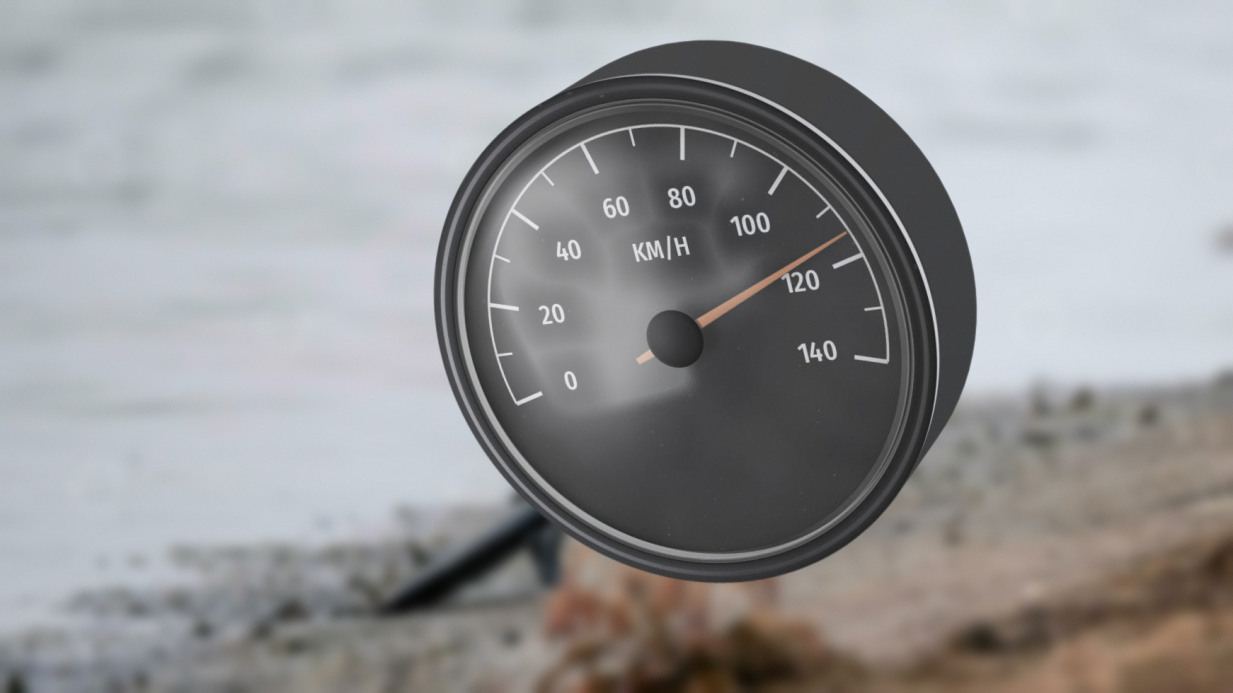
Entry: 115km/h
